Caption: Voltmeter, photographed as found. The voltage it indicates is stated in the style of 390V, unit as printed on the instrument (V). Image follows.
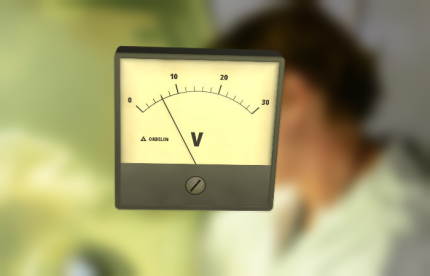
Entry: 6V
